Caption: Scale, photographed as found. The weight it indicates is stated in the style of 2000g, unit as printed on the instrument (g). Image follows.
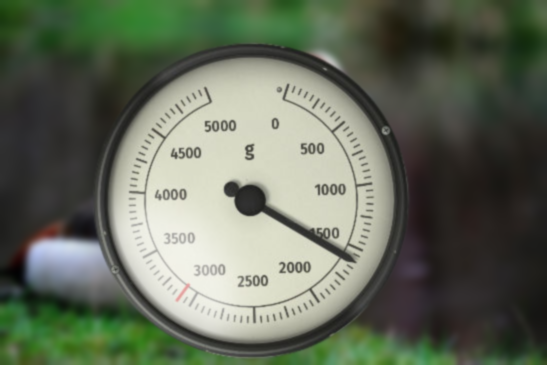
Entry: 1600g
